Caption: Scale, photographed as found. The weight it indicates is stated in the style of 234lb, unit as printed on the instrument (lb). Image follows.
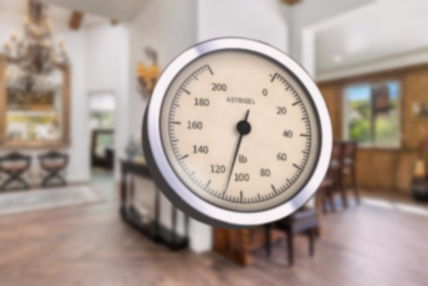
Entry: 110lb
